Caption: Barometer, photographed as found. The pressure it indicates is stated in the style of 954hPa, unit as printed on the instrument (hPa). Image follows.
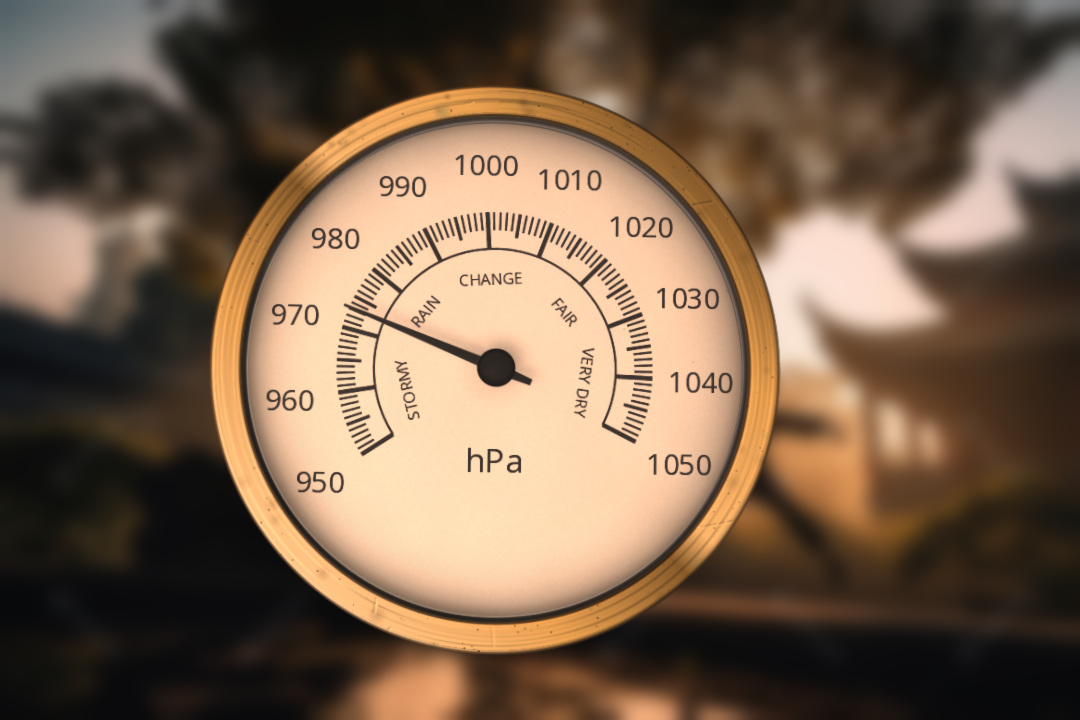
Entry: 973hPa
